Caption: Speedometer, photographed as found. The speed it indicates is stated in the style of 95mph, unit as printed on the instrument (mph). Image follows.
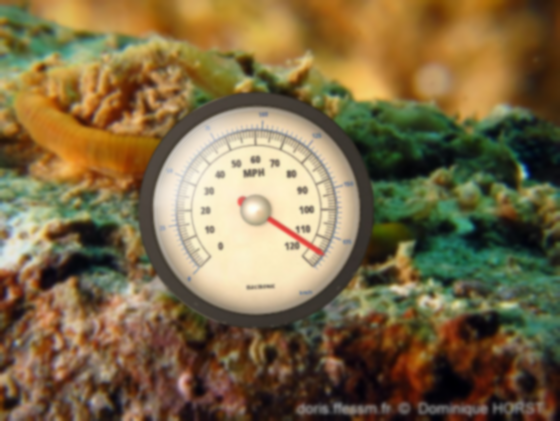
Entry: 115mph
